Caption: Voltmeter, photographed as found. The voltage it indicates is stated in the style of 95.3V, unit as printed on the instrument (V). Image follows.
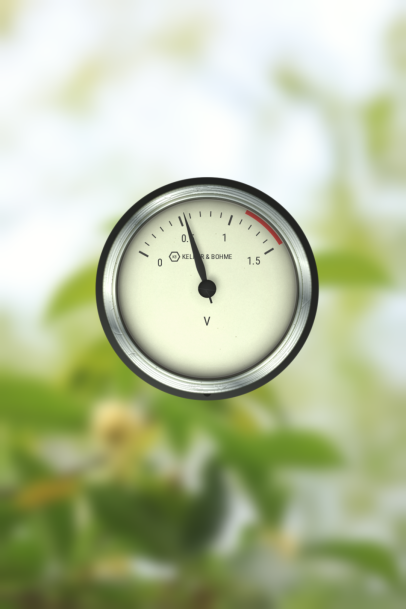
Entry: 0.55V
